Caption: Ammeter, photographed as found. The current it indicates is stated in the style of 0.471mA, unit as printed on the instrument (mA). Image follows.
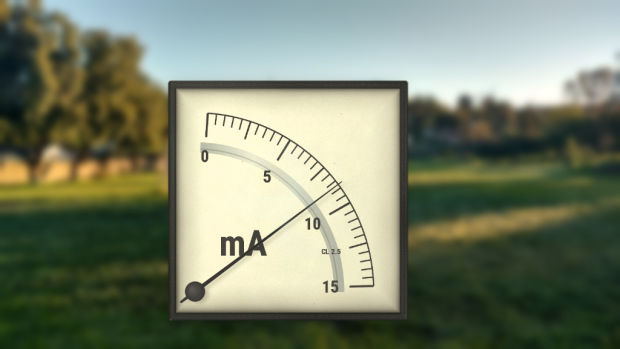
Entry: 8.75mA
